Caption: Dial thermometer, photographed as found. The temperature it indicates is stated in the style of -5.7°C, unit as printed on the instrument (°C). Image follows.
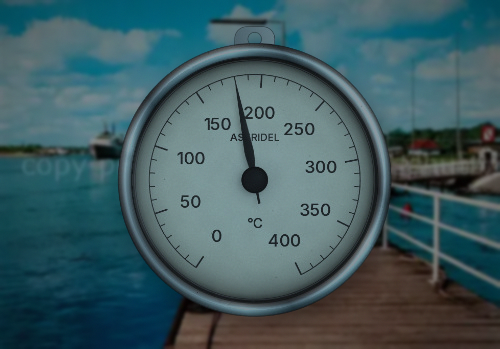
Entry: 180°C
